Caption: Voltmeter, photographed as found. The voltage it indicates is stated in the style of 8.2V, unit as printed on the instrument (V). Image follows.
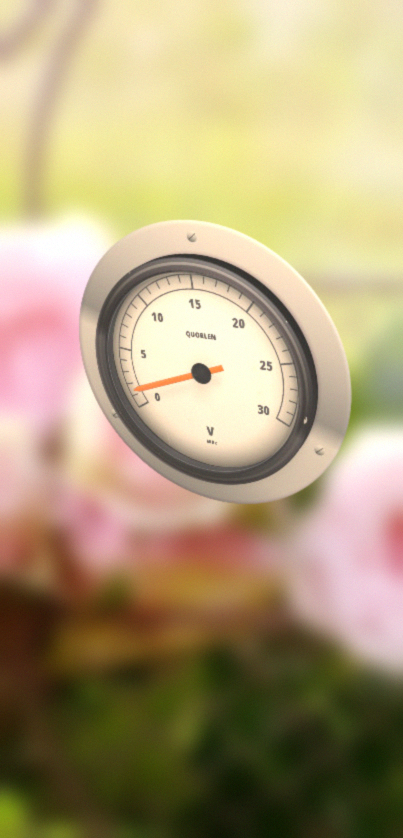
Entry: 1.5V
